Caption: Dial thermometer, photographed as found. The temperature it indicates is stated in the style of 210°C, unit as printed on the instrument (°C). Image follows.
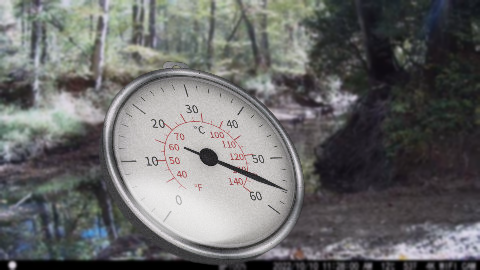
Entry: 56°C
